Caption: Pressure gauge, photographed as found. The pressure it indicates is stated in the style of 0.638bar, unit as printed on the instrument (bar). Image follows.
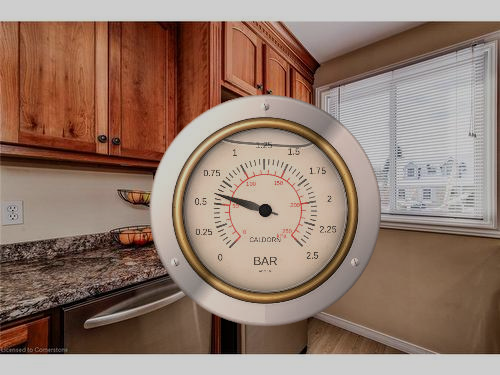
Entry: 0.6bar
